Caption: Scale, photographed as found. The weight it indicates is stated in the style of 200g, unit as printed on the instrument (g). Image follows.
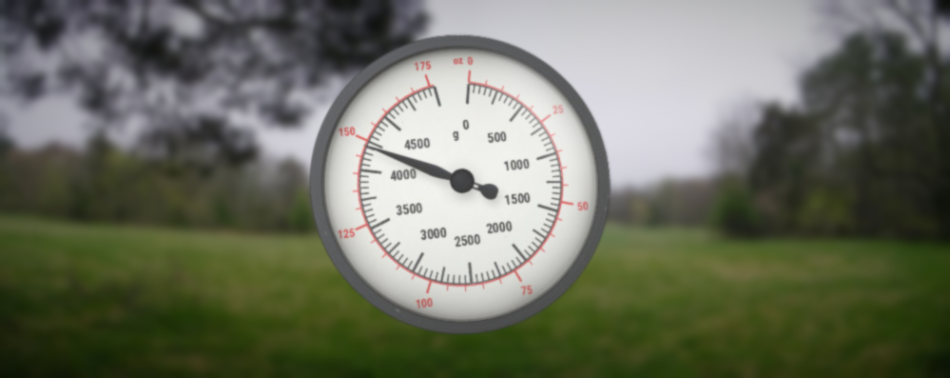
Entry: 4200g
